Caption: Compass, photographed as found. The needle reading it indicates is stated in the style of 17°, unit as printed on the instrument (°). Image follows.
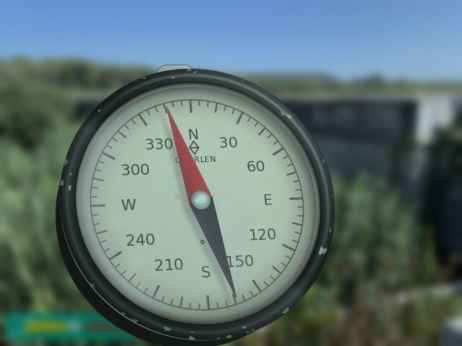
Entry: 345°
